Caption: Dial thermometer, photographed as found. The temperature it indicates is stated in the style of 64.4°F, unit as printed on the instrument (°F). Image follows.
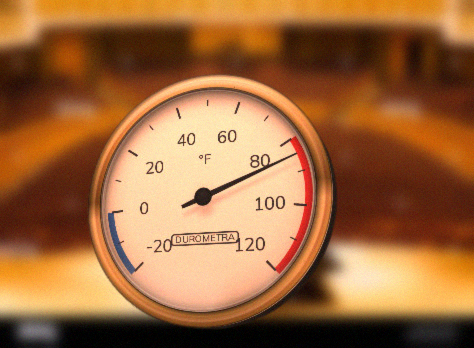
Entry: 85°F
